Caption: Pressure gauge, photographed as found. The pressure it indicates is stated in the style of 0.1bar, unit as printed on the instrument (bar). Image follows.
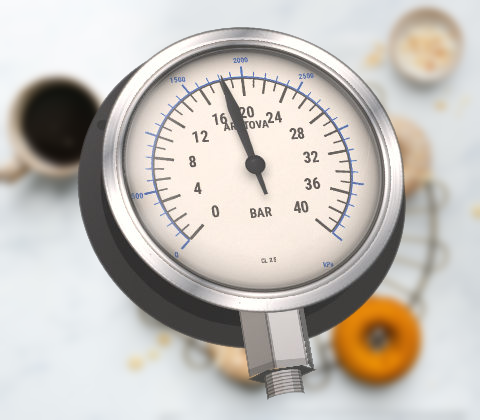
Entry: 18bar
